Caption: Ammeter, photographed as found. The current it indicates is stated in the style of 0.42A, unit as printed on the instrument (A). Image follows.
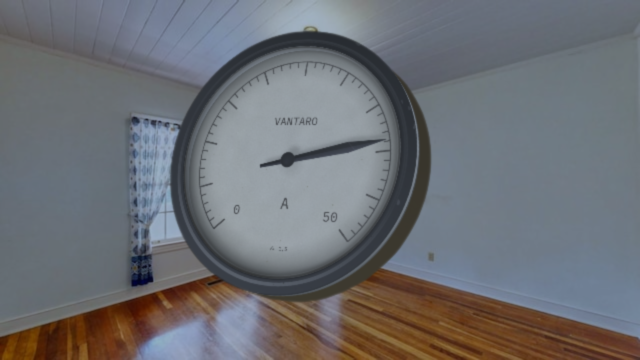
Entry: 39A
